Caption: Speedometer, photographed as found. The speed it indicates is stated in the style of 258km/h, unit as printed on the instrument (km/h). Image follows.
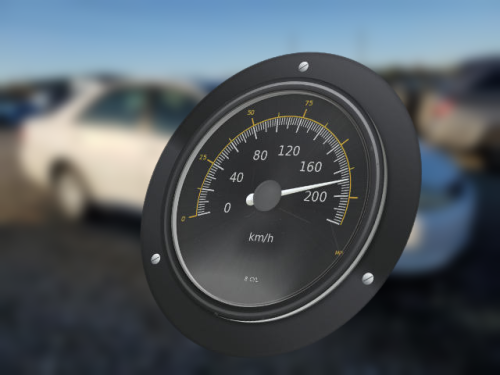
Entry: 190km/h
